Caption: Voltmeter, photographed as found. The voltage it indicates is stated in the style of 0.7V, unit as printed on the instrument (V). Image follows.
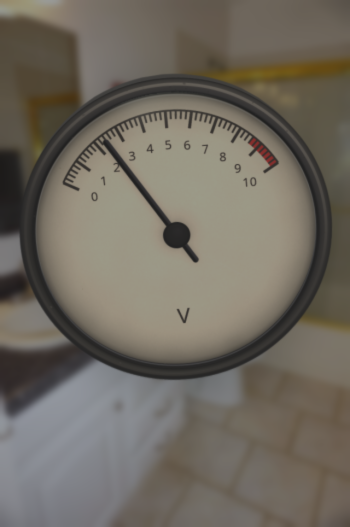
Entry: 2.4V
